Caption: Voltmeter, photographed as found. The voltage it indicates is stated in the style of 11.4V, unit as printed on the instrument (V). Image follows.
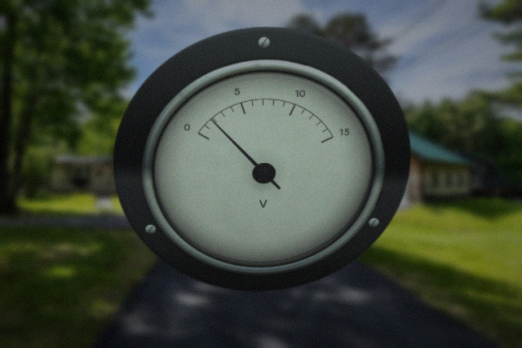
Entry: 2V
